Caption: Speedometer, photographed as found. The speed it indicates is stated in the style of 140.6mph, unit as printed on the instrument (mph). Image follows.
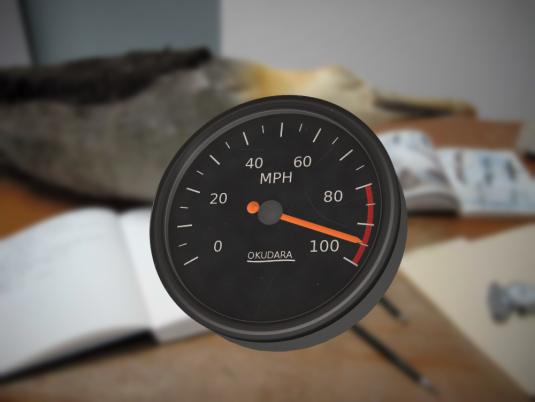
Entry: 95mph
